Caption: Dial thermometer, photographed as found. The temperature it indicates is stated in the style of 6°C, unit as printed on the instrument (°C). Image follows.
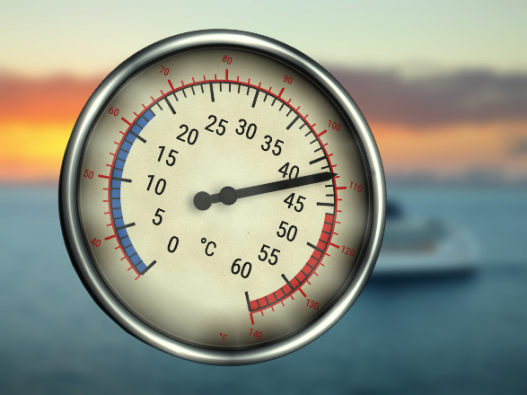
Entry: 42°C
